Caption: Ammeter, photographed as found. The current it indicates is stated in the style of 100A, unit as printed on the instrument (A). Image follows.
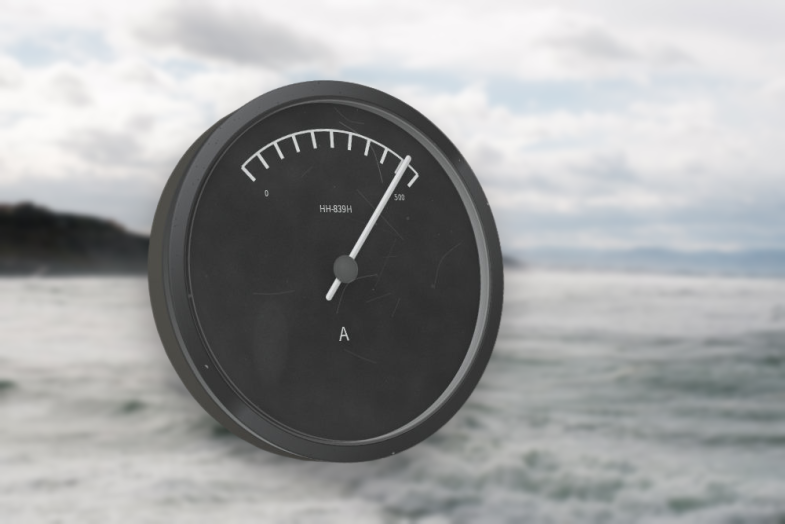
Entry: 450A
